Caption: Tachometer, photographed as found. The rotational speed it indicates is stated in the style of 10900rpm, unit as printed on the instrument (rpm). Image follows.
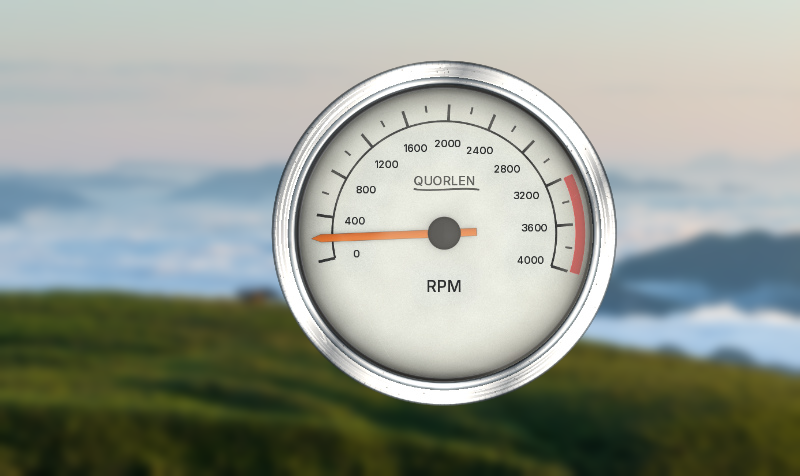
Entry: 200rpm
